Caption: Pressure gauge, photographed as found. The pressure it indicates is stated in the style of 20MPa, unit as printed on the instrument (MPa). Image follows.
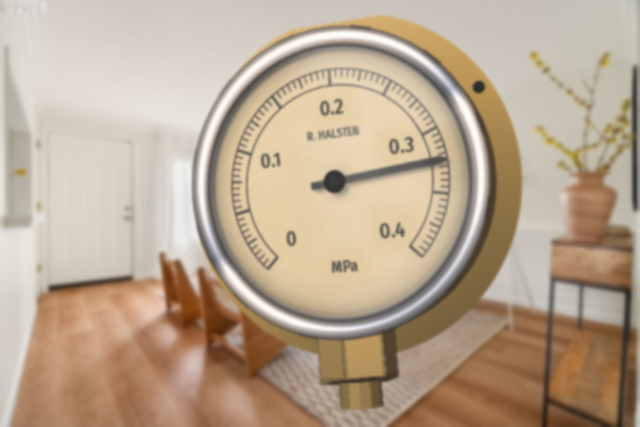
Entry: 0.325MPa
